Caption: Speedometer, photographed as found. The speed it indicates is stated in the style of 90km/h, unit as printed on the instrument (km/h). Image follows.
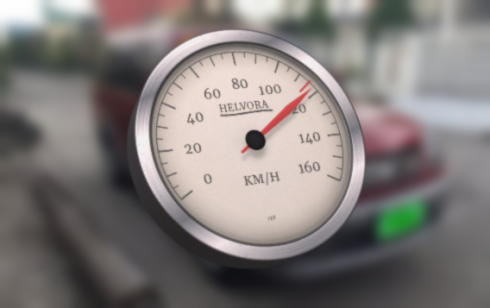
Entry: 117.5km/h
